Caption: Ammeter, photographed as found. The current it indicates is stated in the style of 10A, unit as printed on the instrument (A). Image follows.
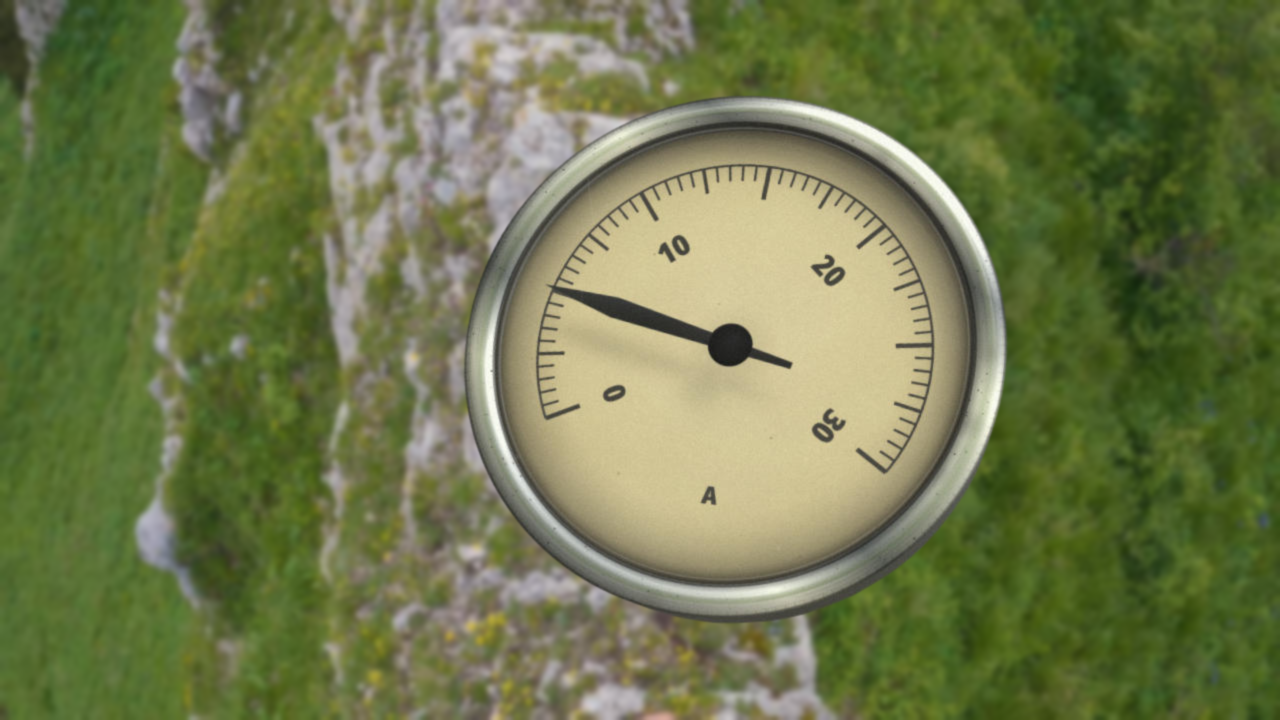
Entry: 5A
